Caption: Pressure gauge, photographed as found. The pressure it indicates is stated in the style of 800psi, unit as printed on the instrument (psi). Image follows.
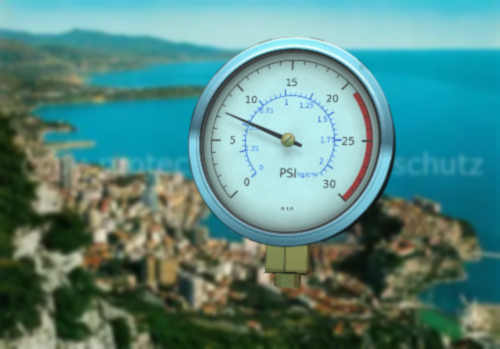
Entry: 7.5psi
